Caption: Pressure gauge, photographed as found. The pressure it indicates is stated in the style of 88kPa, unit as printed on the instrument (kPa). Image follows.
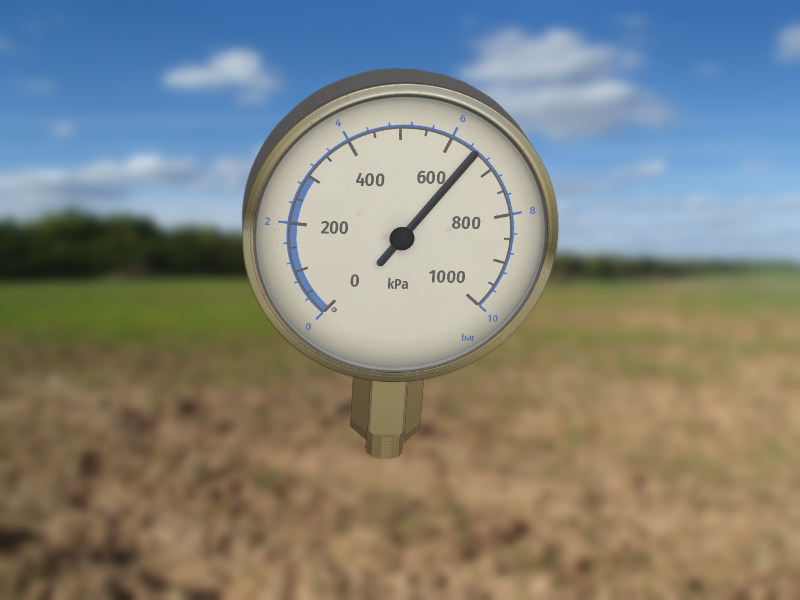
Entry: 650kPa
